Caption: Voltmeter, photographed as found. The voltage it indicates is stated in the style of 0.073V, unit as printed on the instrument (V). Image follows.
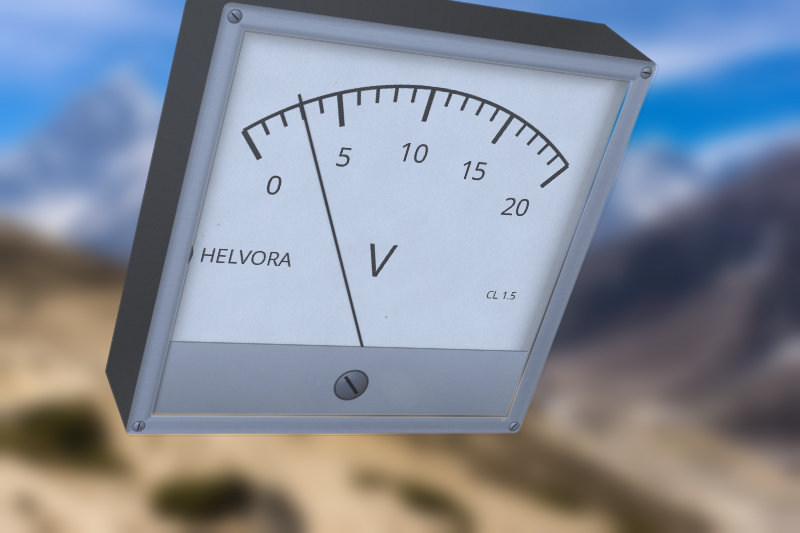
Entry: 3V
